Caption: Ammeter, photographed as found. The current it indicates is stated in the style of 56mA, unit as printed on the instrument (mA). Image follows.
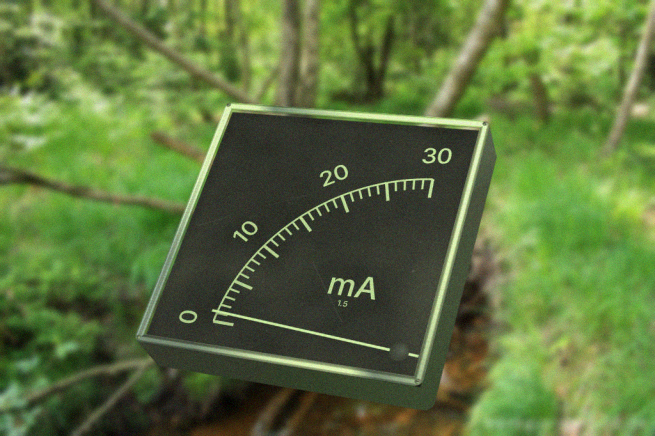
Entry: 1mA
